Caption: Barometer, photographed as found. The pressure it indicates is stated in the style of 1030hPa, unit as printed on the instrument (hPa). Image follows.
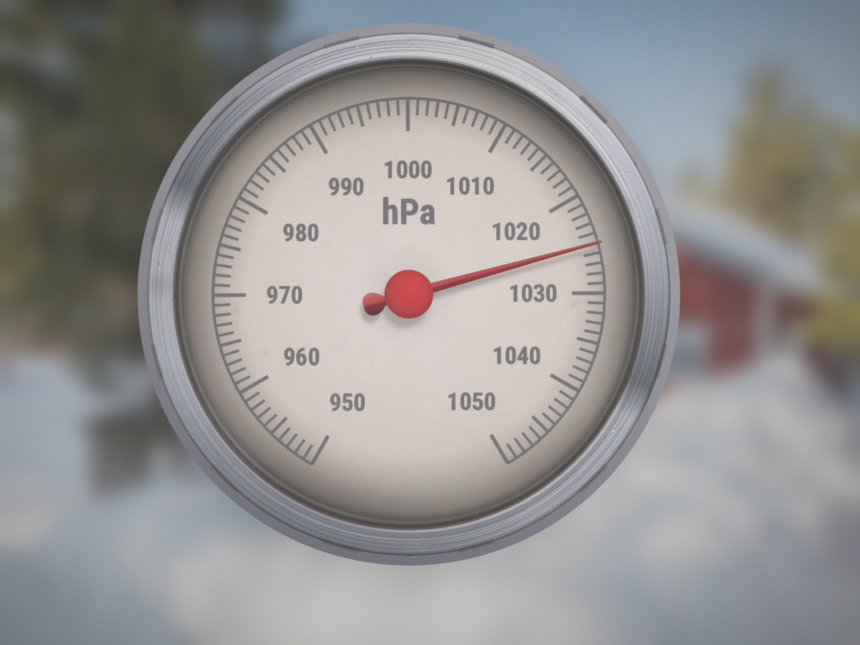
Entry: 1025hPa
